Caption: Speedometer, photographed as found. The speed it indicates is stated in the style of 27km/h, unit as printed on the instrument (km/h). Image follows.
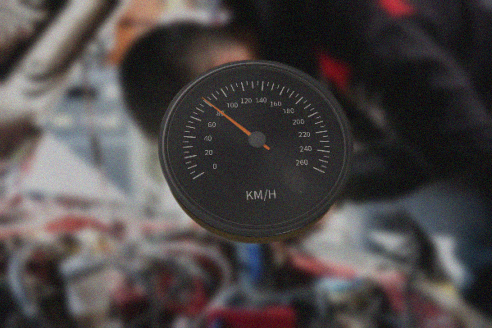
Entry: 80km/h
